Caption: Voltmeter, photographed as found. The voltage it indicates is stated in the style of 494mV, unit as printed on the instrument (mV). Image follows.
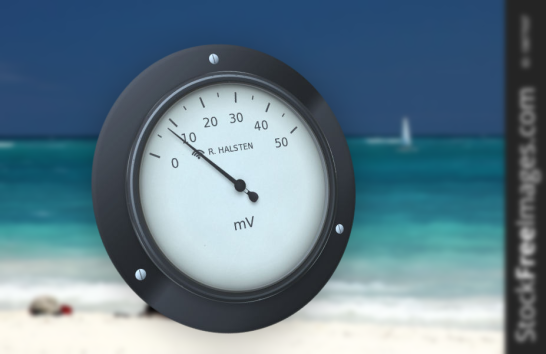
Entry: 7.5mV
